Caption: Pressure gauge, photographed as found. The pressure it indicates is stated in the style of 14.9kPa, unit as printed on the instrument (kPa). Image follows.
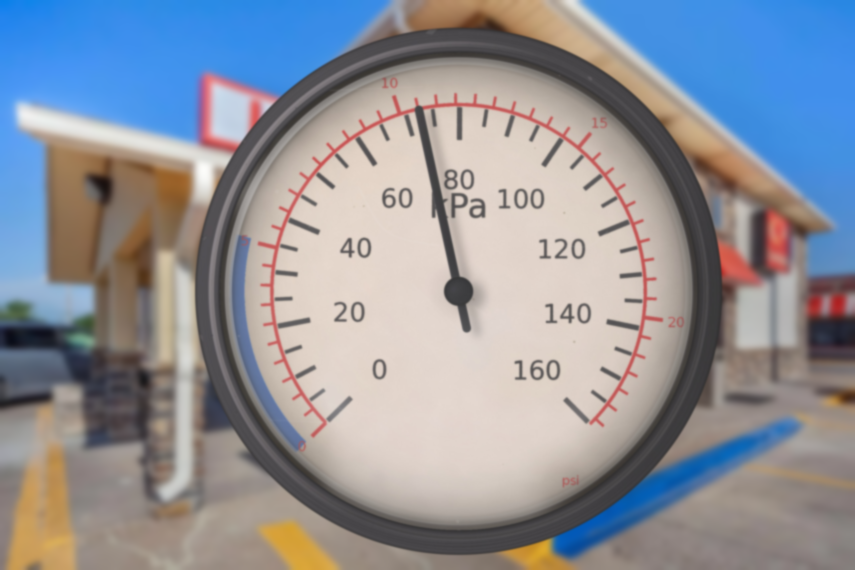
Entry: 72.5kPa
